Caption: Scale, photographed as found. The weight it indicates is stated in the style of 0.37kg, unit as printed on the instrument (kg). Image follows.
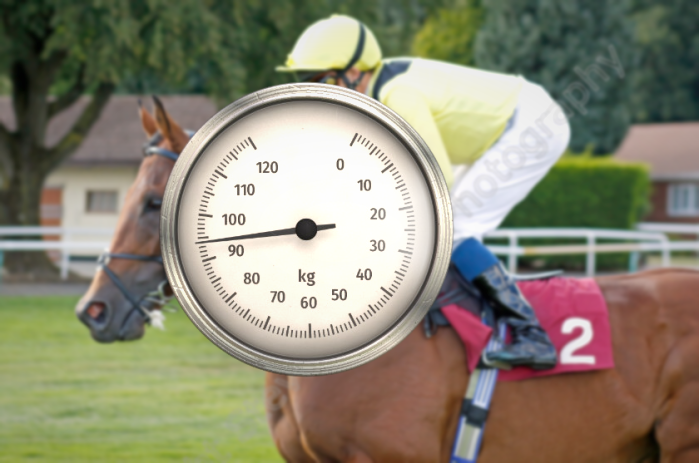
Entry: 94kg
